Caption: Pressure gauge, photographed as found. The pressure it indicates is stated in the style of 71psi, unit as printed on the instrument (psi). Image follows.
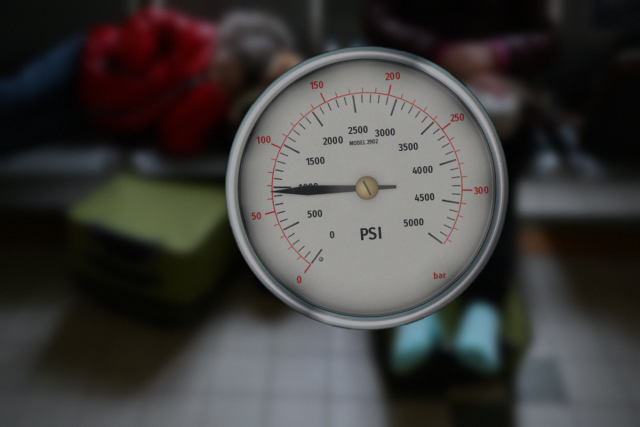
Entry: 950psi
